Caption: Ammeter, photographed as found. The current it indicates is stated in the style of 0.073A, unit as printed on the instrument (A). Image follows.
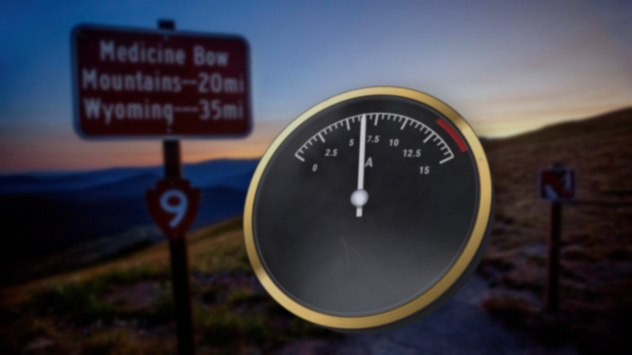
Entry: 6.5A
